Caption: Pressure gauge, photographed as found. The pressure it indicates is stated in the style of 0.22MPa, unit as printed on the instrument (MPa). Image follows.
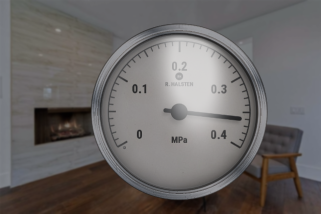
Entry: 0.36MPa
